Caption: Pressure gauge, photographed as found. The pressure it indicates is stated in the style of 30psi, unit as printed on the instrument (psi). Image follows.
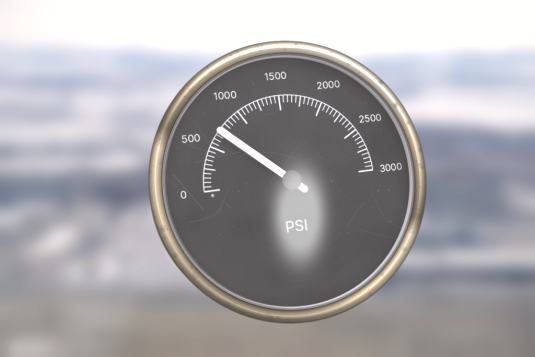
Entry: 700psi
